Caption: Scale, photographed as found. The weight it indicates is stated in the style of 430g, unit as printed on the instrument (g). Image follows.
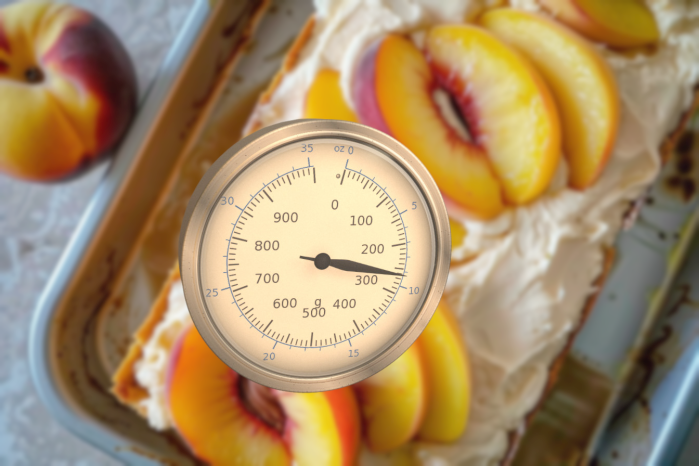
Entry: 260g
